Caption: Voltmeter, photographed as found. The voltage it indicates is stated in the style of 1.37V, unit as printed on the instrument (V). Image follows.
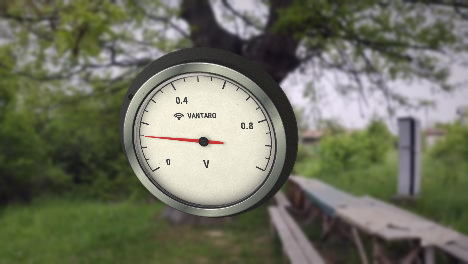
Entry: 0.15V
